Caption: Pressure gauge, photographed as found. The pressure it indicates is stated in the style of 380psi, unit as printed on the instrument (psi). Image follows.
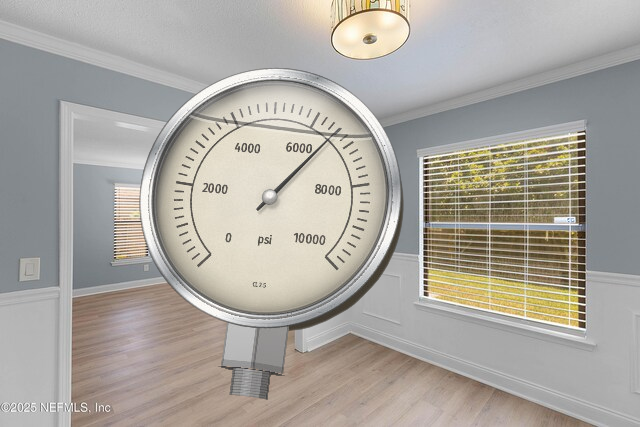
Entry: 6600psi
